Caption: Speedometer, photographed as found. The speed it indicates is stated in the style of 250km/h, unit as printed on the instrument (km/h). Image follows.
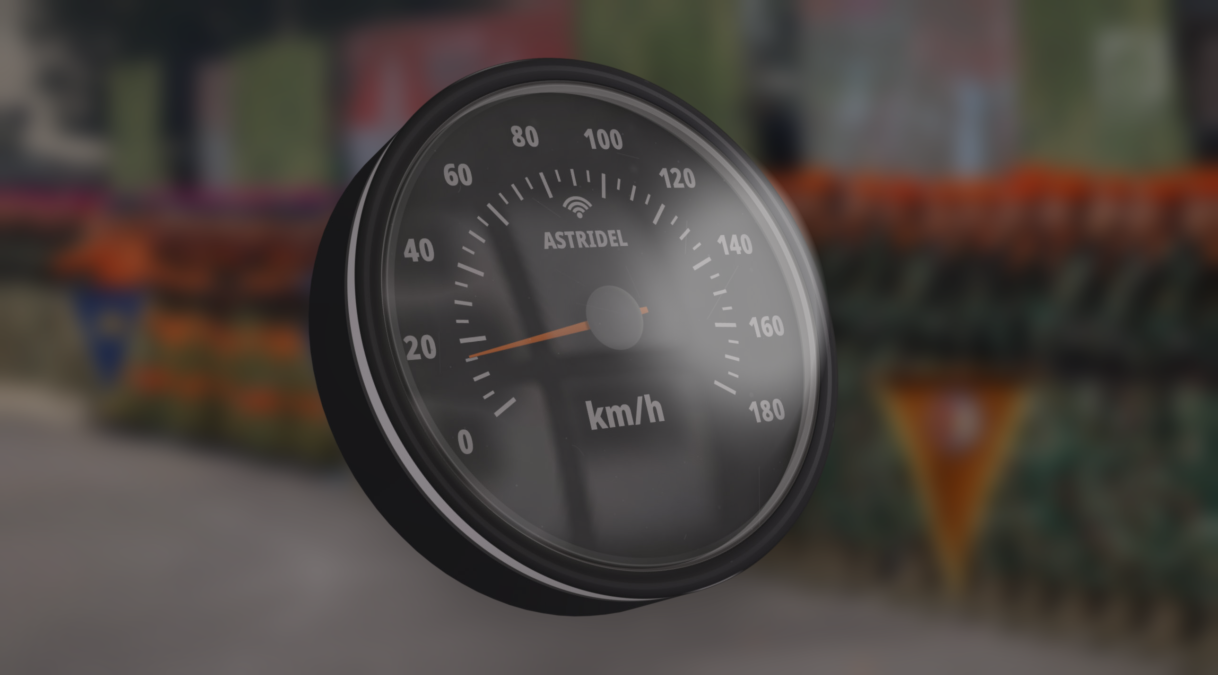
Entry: 15km/h
